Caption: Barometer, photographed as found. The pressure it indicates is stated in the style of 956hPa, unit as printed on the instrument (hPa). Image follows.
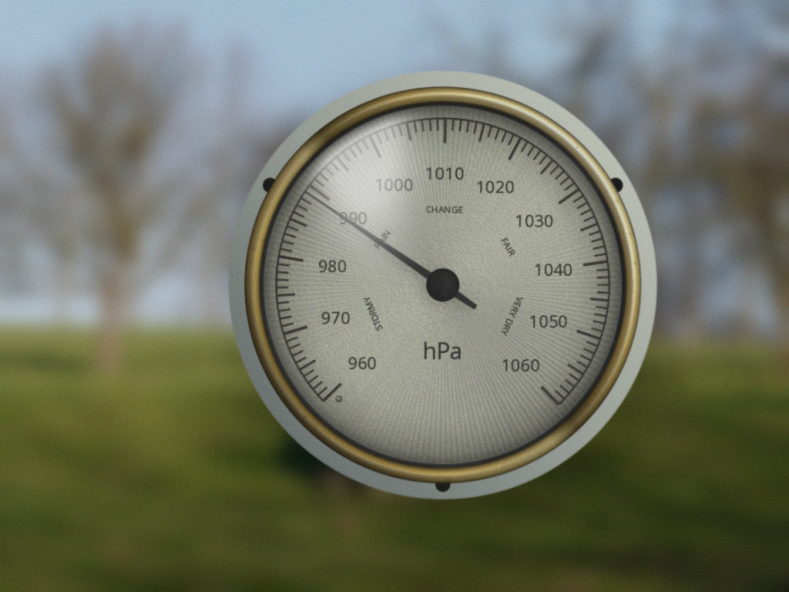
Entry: 989hPa
